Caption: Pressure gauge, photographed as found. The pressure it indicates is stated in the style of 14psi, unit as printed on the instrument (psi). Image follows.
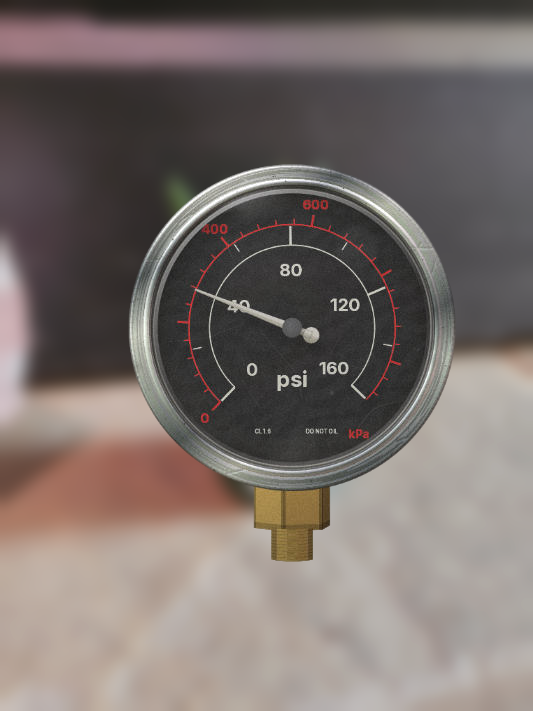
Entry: 40psi
